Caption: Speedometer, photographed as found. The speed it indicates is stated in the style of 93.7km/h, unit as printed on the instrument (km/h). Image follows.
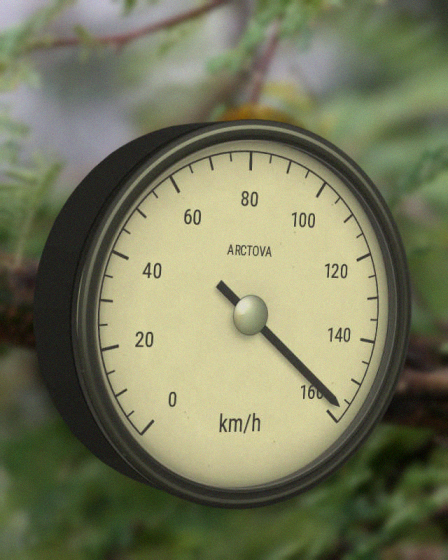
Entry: 157.5km/h
